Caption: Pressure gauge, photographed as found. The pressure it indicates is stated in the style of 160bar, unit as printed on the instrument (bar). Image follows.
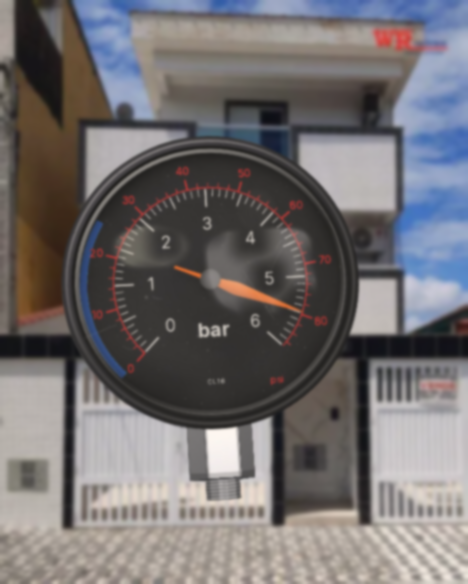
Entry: 5.5bar
